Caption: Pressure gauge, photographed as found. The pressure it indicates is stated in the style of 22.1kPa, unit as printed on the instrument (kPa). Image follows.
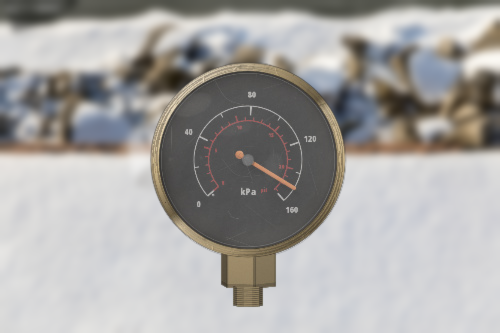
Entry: 150kPa
